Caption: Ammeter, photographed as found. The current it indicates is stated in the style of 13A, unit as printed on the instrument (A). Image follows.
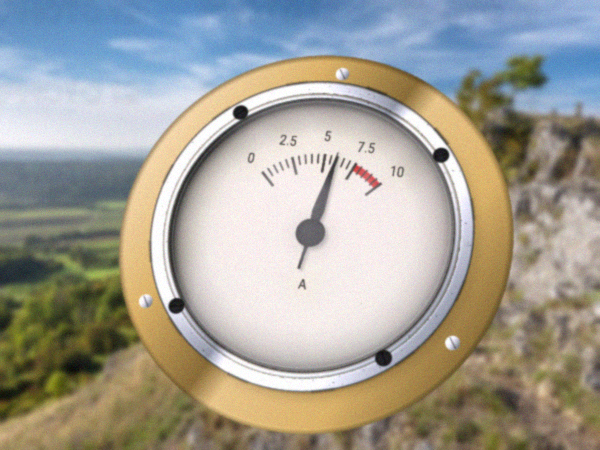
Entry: 6A
